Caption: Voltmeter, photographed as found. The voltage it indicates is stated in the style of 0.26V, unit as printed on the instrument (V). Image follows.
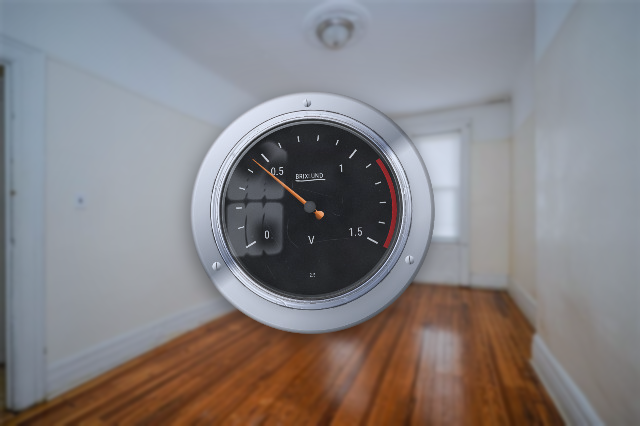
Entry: 0.45V
